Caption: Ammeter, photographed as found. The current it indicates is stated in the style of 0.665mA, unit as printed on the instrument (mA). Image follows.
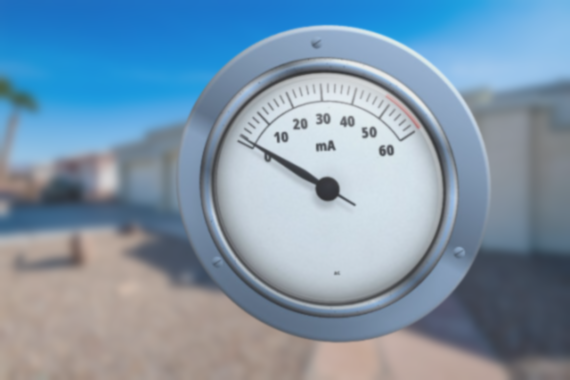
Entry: 2mA
